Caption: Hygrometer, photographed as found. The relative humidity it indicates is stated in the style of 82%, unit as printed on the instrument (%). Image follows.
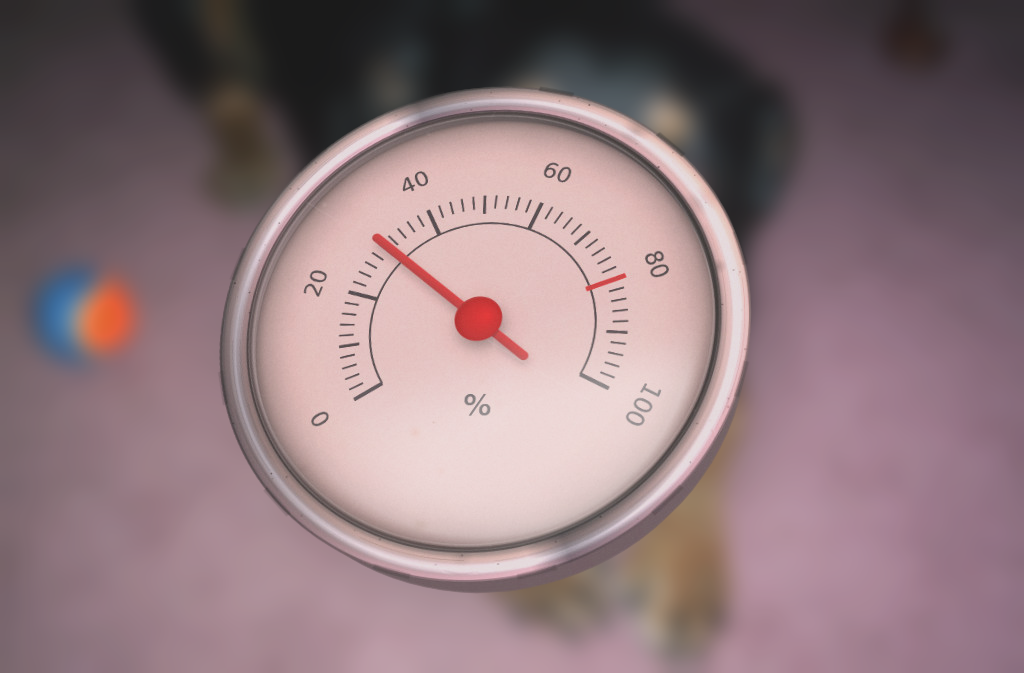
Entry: 30%
